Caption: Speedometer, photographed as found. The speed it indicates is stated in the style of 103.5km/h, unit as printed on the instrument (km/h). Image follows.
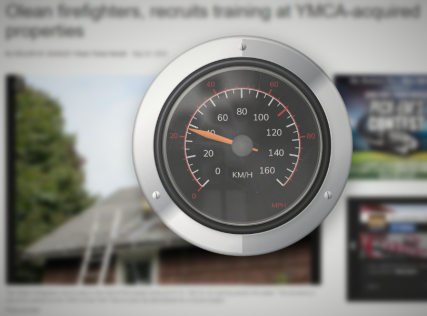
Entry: 37.5km/h
